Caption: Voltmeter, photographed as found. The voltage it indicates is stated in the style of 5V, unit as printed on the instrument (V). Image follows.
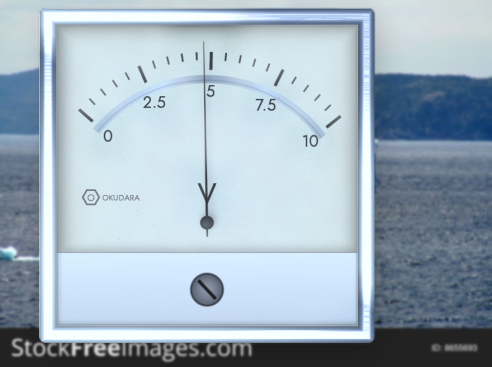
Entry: 4.75V
